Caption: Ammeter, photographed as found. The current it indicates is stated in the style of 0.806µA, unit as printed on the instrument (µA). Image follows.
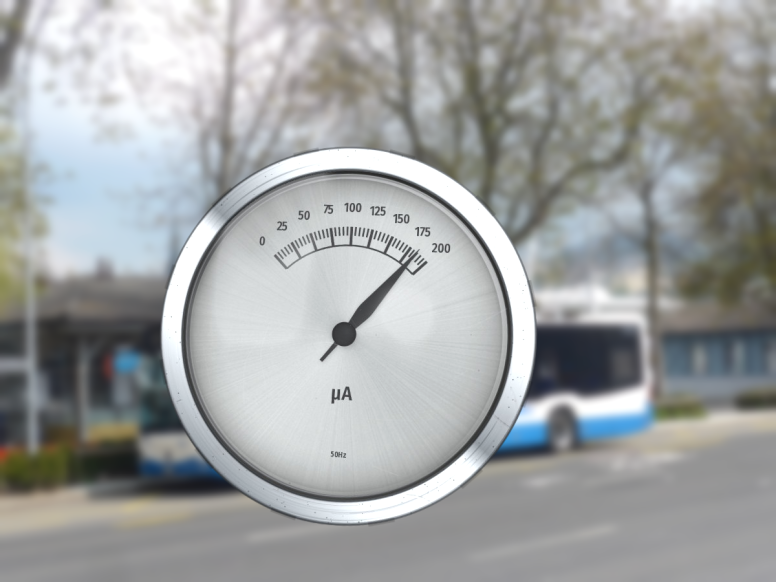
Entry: 185µA
